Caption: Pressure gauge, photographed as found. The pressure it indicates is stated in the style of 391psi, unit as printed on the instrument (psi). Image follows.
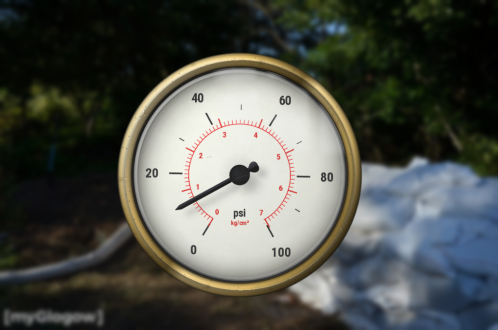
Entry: 10psi
